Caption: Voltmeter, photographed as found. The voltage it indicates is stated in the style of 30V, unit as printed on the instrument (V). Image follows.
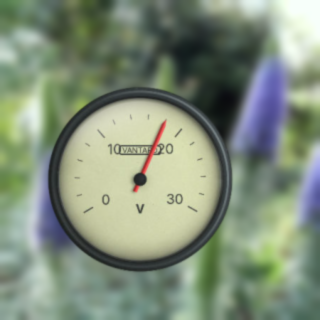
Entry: 18V
